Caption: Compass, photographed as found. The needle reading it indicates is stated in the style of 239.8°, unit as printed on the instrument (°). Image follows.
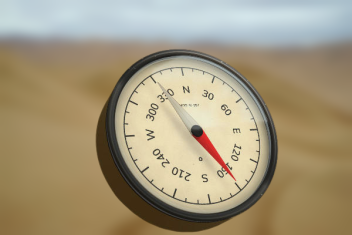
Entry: 150°
